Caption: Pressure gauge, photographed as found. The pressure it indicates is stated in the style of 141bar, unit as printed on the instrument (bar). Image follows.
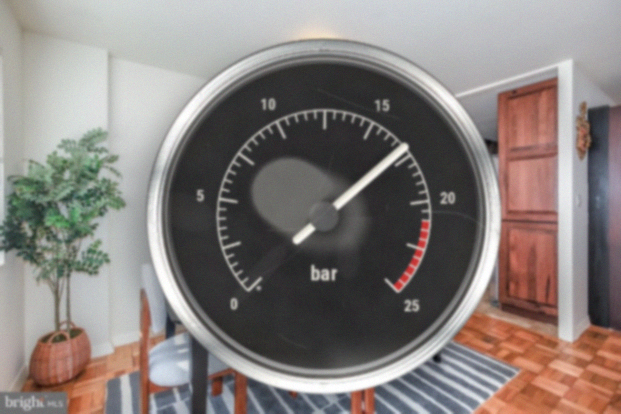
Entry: 17bar
